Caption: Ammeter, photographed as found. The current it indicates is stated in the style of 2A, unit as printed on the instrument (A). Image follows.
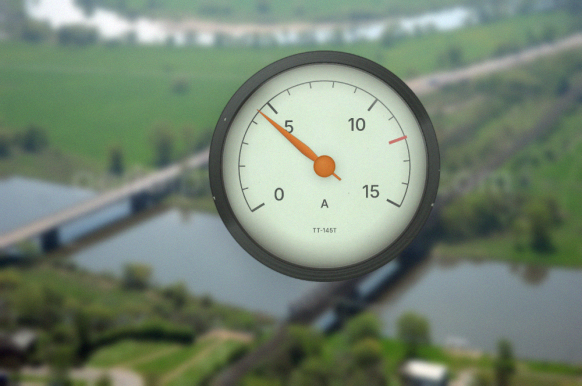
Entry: 4.5A
